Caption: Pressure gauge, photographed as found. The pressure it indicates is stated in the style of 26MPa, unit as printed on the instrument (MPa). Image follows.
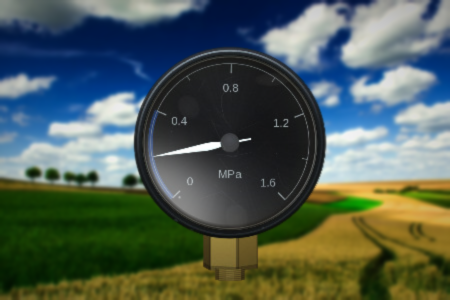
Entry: 0.2MPa
